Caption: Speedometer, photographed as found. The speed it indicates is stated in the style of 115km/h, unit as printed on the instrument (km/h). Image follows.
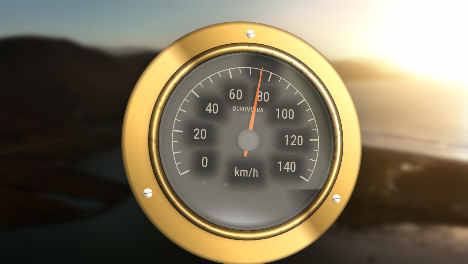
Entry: 75km/h
